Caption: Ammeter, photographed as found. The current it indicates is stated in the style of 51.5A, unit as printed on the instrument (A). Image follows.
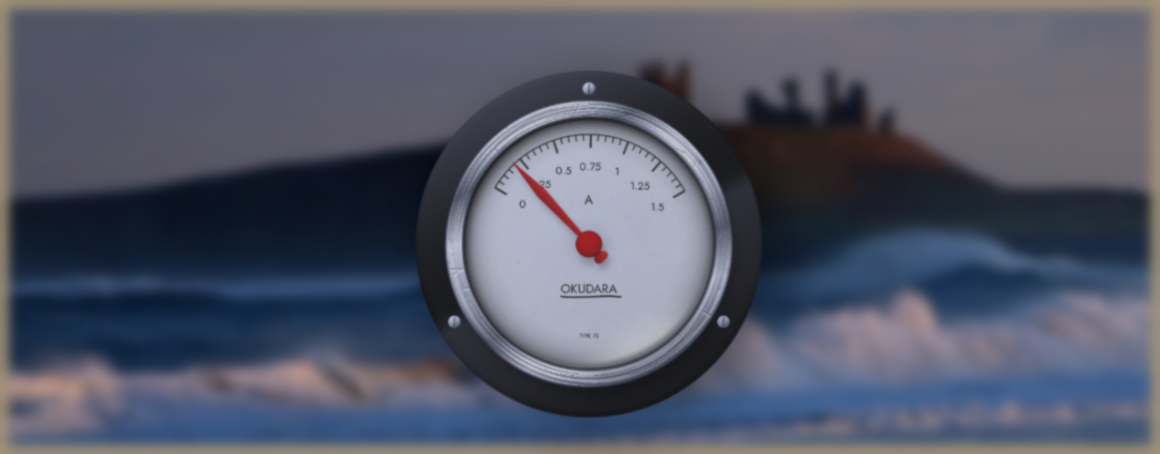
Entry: 0.2A
